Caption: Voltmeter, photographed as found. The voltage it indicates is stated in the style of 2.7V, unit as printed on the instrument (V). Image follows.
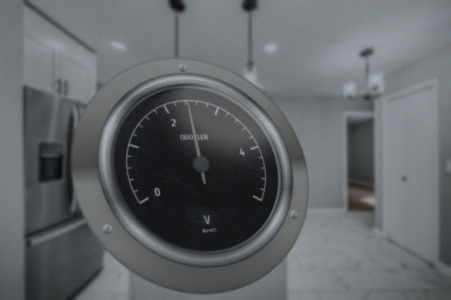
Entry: 2.4V
